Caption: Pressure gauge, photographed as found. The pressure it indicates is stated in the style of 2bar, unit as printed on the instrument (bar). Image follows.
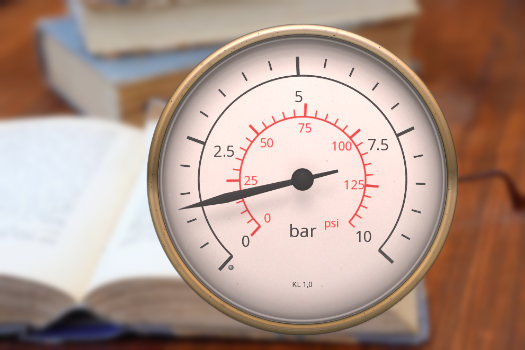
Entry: 1.25bar
